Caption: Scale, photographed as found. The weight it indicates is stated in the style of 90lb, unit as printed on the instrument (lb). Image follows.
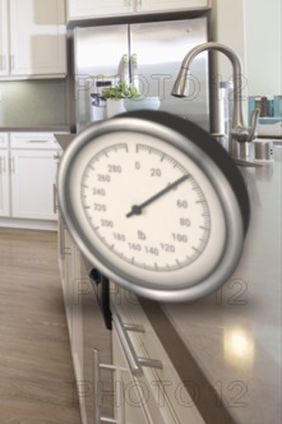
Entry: 40lb
